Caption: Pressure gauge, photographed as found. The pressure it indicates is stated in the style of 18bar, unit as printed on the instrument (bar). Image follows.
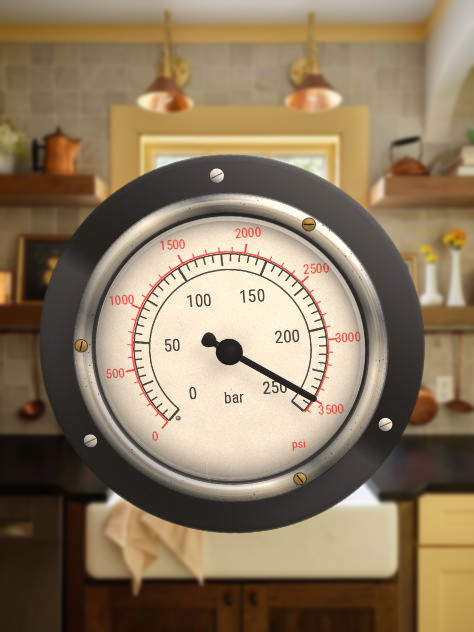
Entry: 240bar
